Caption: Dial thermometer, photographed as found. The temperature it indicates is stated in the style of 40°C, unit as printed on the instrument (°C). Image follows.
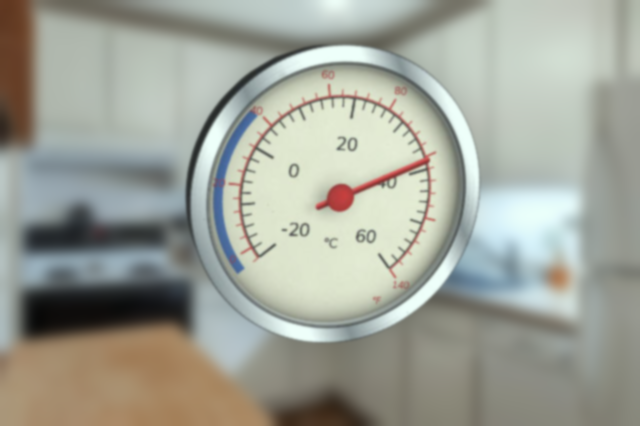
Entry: 38°C
